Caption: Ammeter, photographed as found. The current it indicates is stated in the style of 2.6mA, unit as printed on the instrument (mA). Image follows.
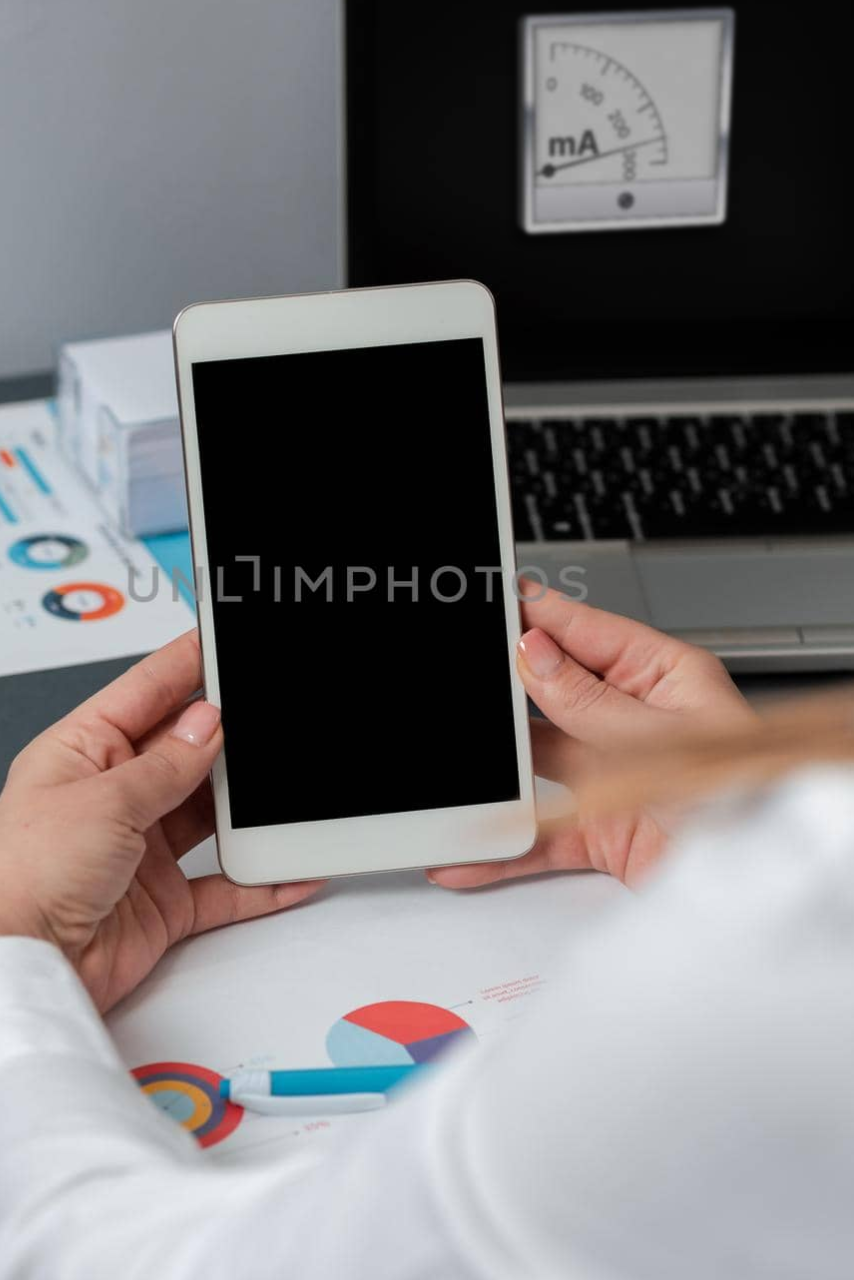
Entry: 260mA
